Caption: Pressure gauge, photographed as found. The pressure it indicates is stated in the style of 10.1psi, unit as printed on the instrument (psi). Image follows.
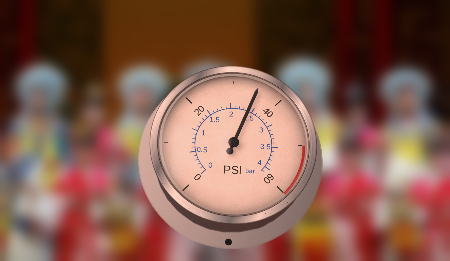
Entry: 35psi
